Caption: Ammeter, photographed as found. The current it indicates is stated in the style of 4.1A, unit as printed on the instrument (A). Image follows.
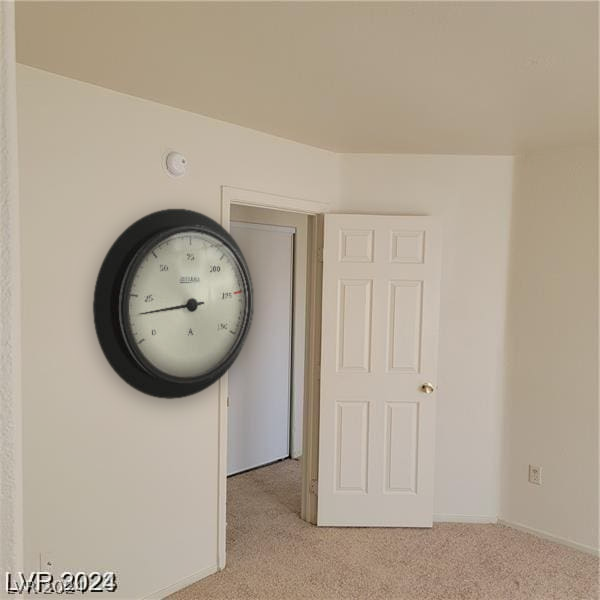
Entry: 15A
